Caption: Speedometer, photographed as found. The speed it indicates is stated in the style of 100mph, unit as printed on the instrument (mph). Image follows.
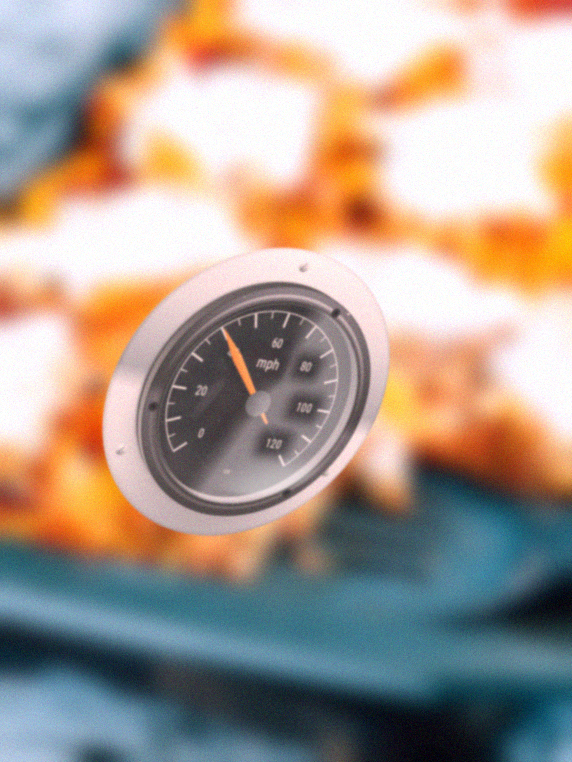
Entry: 40mph
